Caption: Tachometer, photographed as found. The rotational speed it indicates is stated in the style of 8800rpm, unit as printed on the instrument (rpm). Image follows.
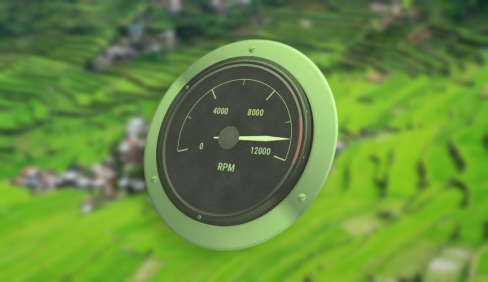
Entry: 11000rpm
